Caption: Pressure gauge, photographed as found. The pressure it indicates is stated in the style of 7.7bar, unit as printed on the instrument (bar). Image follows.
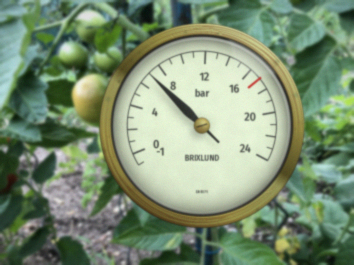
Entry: 7bar
